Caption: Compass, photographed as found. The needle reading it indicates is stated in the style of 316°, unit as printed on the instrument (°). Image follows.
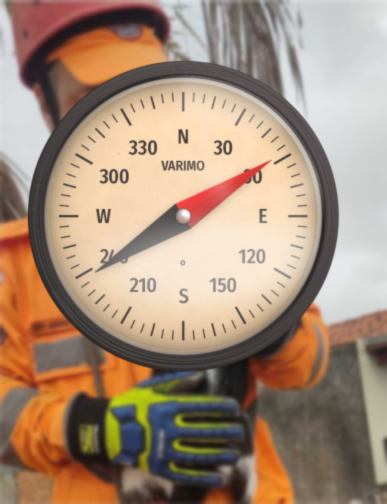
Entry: 57.5°
